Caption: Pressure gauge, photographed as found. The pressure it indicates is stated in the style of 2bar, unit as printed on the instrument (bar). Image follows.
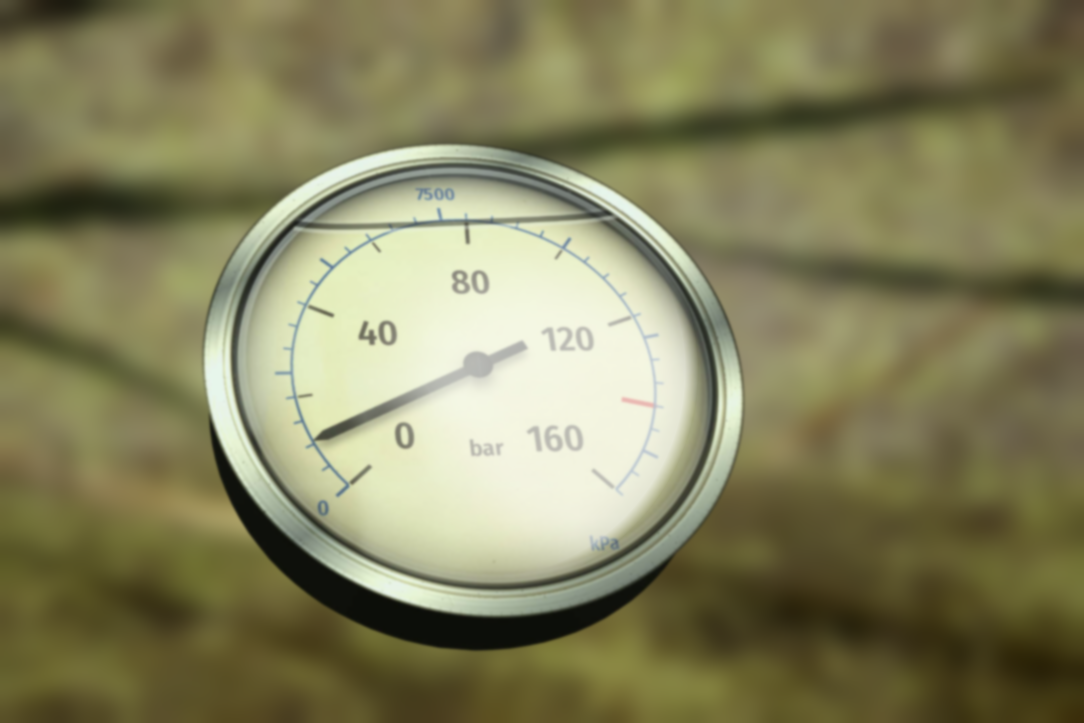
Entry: 10bar
